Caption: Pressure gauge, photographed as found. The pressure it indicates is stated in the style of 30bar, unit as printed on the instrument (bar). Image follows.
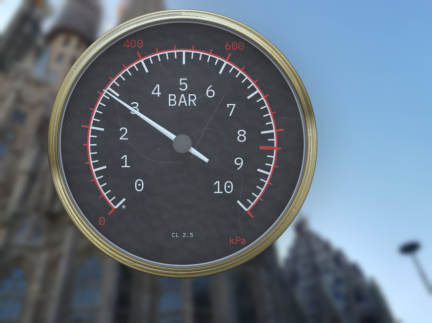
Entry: 2.9bar
